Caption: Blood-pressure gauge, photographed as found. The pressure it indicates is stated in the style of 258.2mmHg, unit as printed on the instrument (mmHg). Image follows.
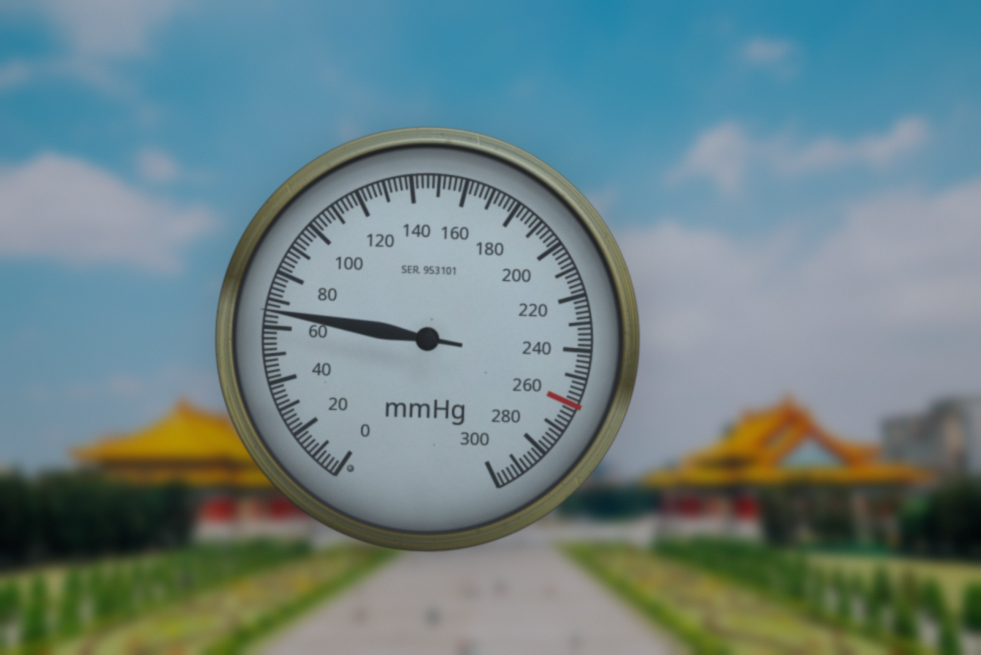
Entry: 66mmHg
